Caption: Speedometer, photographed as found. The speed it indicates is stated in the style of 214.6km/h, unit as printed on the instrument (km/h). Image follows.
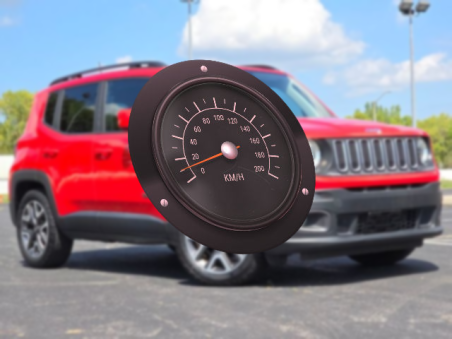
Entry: 10km/h
